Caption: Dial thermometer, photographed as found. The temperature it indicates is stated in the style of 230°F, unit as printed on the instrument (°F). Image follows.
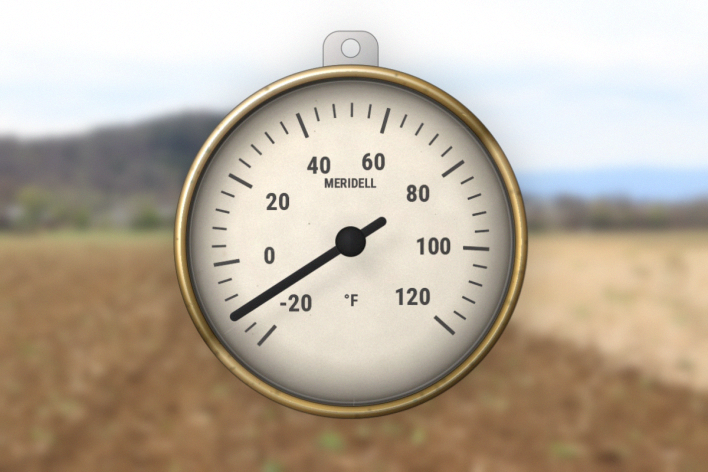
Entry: -12°F
